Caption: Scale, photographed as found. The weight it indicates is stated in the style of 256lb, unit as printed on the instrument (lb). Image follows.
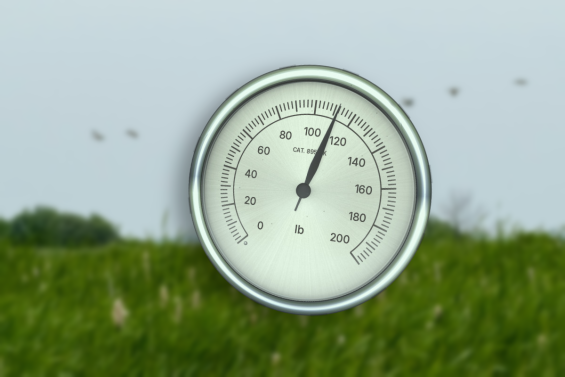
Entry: 112lb
